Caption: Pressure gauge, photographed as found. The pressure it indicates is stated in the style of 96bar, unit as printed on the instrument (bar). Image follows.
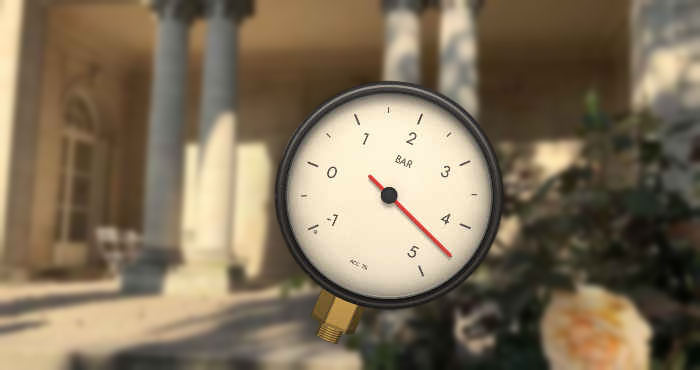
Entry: 4.5bar
